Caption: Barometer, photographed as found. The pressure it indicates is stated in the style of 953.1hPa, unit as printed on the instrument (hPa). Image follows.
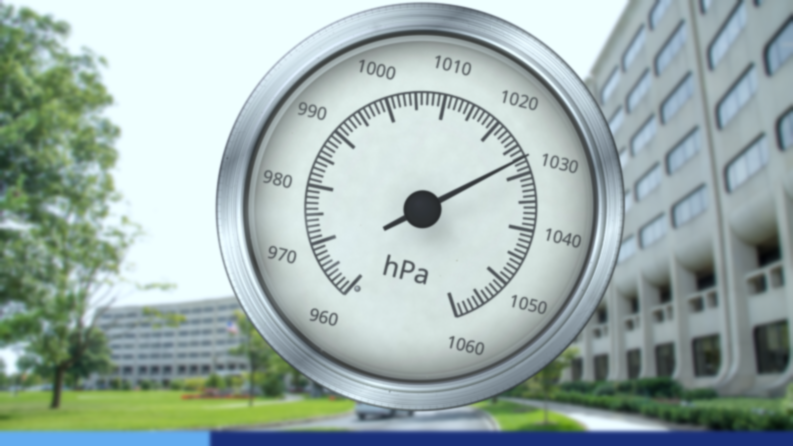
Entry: 1027hPa
